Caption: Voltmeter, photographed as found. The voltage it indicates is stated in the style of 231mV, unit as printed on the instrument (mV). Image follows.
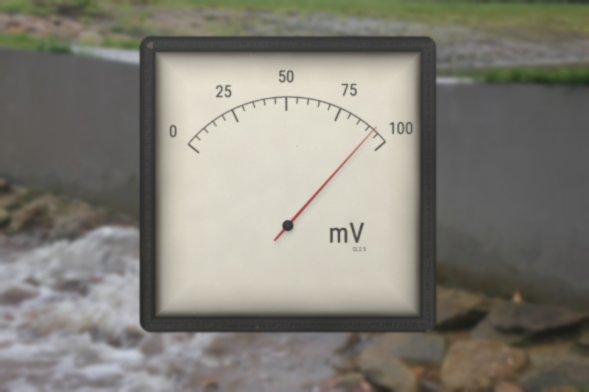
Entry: 92.5mV
